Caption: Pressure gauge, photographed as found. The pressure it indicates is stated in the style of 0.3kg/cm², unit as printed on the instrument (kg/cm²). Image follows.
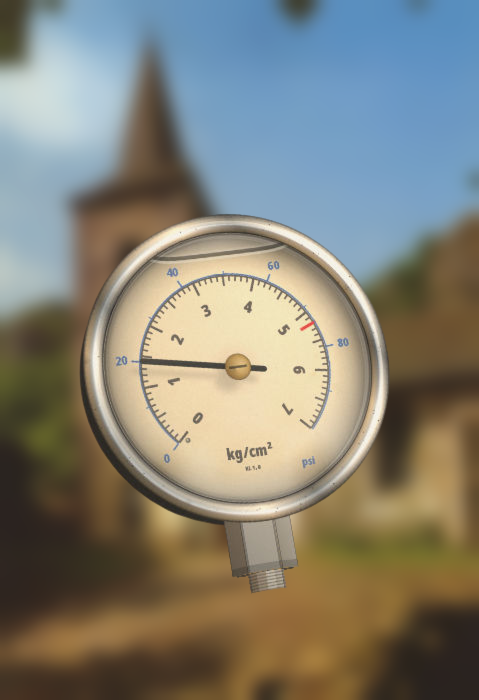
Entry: 1.4kg/cm²
